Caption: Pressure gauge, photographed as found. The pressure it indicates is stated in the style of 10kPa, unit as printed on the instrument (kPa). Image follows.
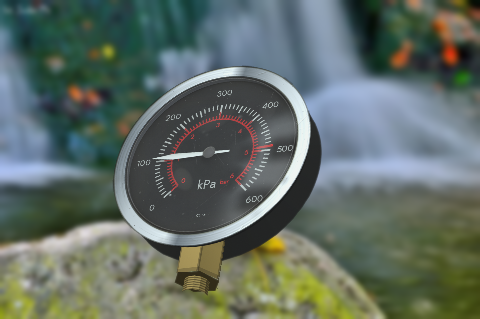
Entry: 100kPa
